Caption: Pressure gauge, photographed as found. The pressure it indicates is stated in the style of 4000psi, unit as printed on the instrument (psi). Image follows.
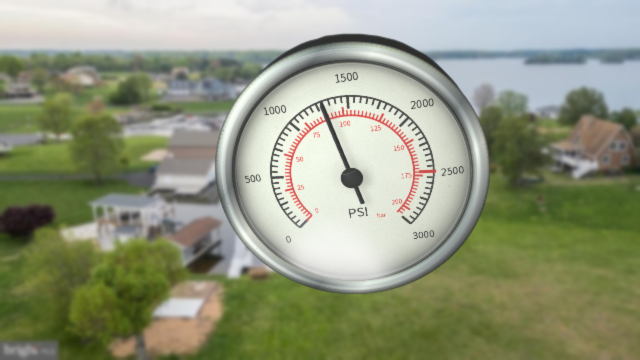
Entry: 1300psi
